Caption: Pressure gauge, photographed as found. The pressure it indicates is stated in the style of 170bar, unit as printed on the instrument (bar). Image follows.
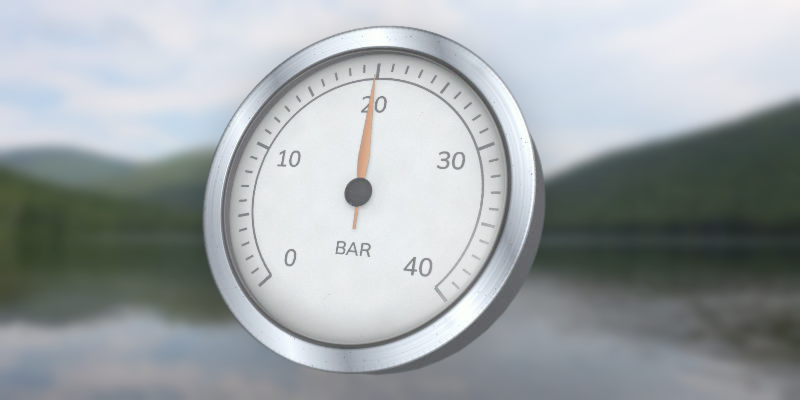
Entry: 20bar
